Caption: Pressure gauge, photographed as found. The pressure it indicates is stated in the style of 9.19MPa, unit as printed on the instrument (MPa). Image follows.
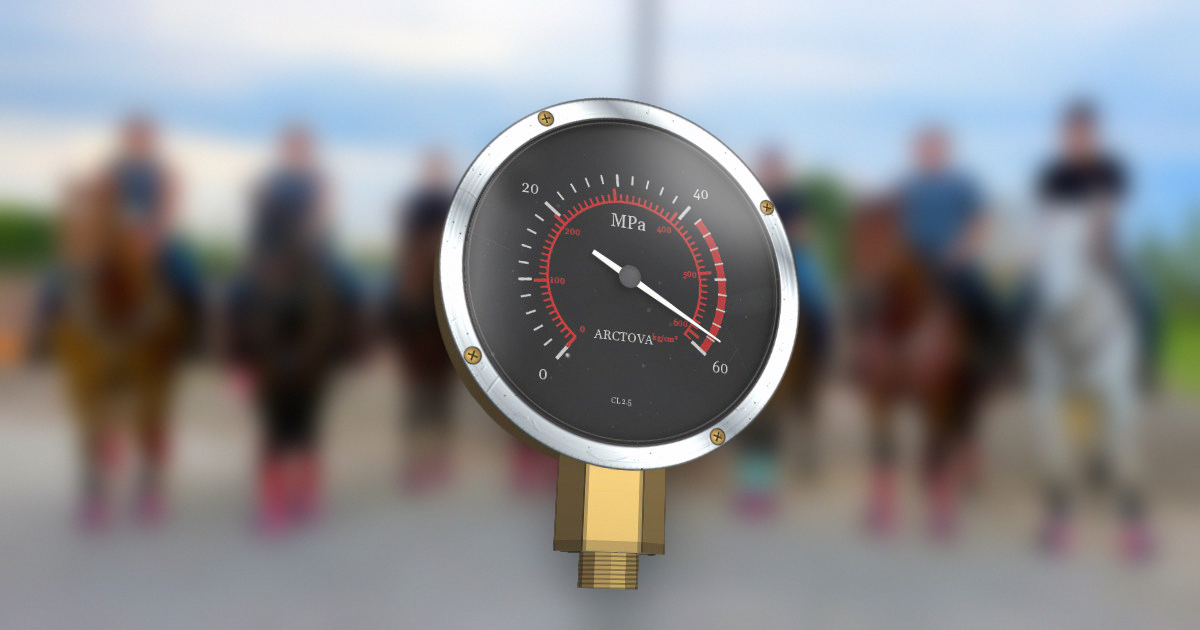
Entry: 58MPa
